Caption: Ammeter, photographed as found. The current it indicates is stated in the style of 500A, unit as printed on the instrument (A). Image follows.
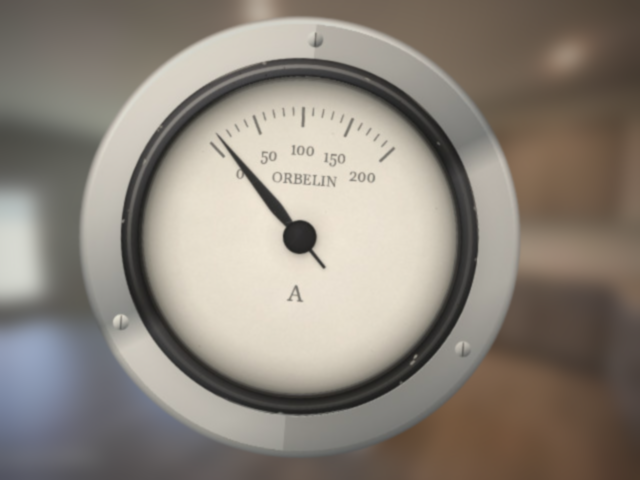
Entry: 10A
